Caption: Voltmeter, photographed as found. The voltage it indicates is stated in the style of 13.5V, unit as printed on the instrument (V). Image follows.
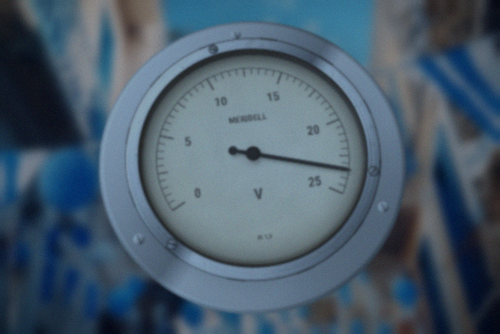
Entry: 23.5V
